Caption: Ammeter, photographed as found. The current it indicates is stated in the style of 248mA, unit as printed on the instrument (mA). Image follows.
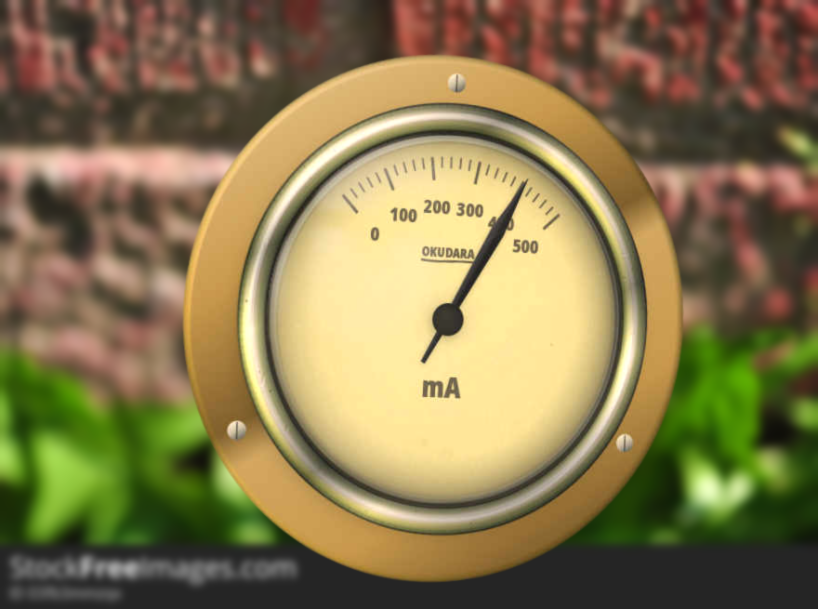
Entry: 400mA
